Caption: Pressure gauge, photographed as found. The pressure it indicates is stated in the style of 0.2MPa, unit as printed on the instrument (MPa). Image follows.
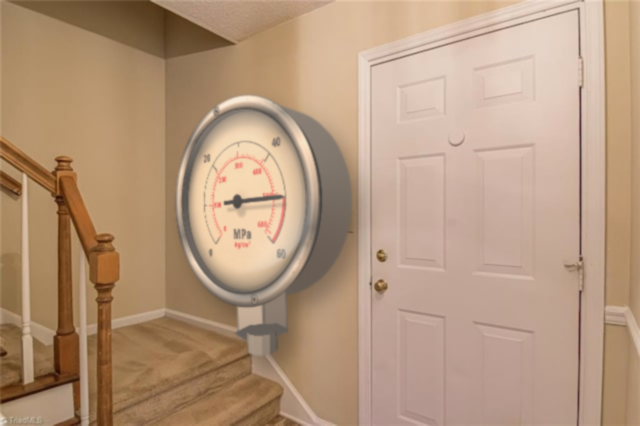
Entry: 50MPa
